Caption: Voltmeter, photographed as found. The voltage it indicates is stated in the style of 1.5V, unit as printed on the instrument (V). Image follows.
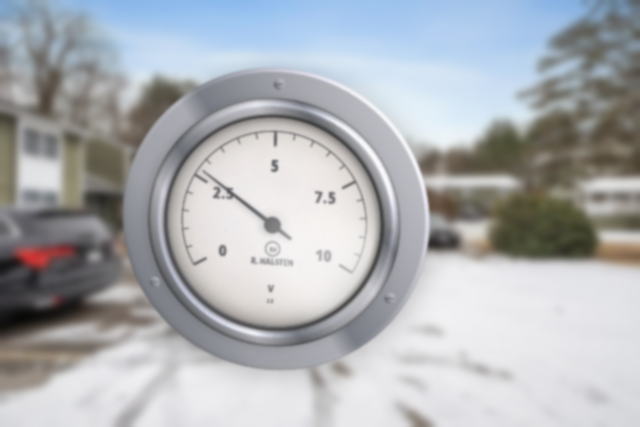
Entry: 2.75V
